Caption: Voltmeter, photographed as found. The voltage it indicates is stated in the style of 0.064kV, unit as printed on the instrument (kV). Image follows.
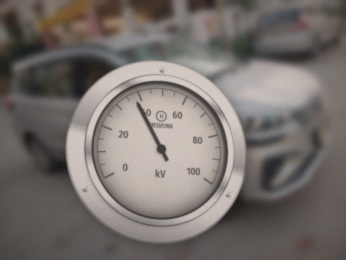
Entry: 37.5kV
